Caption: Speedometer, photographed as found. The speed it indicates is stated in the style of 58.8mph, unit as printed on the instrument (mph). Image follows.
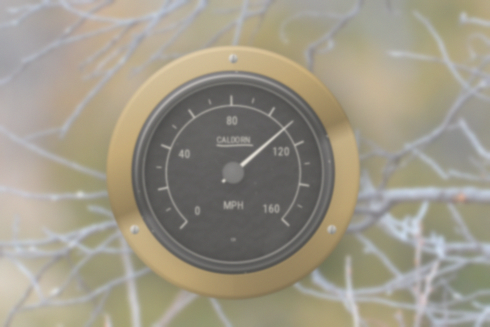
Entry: 110mph
